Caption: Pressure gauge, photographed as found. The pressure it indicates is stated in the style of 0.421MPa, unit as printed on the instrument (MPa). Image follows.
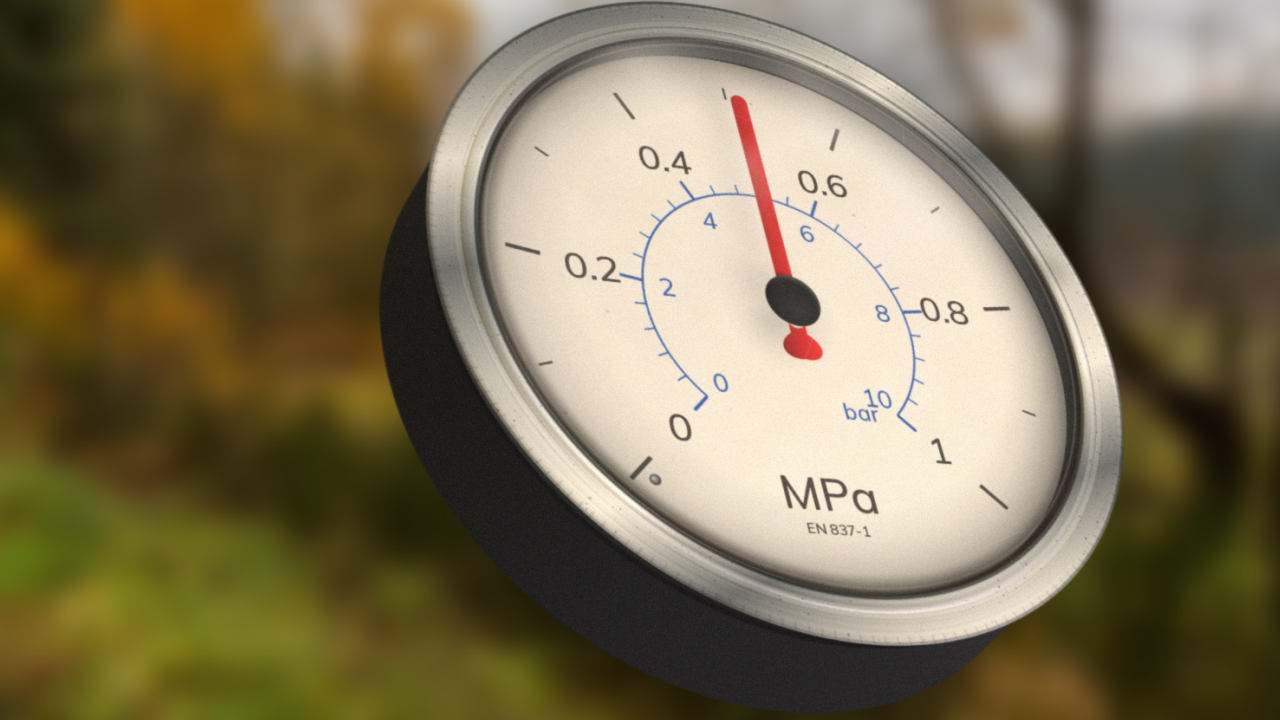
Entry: 0.5MPa
